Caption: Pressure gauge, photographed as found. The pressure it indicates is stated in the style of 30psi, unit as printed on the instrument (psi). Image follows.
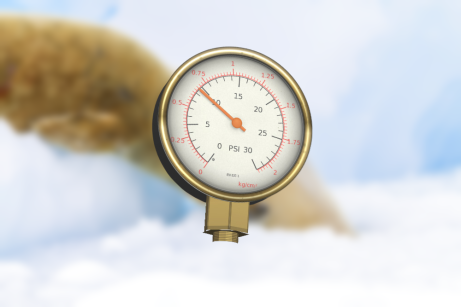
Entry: 9.5psi
